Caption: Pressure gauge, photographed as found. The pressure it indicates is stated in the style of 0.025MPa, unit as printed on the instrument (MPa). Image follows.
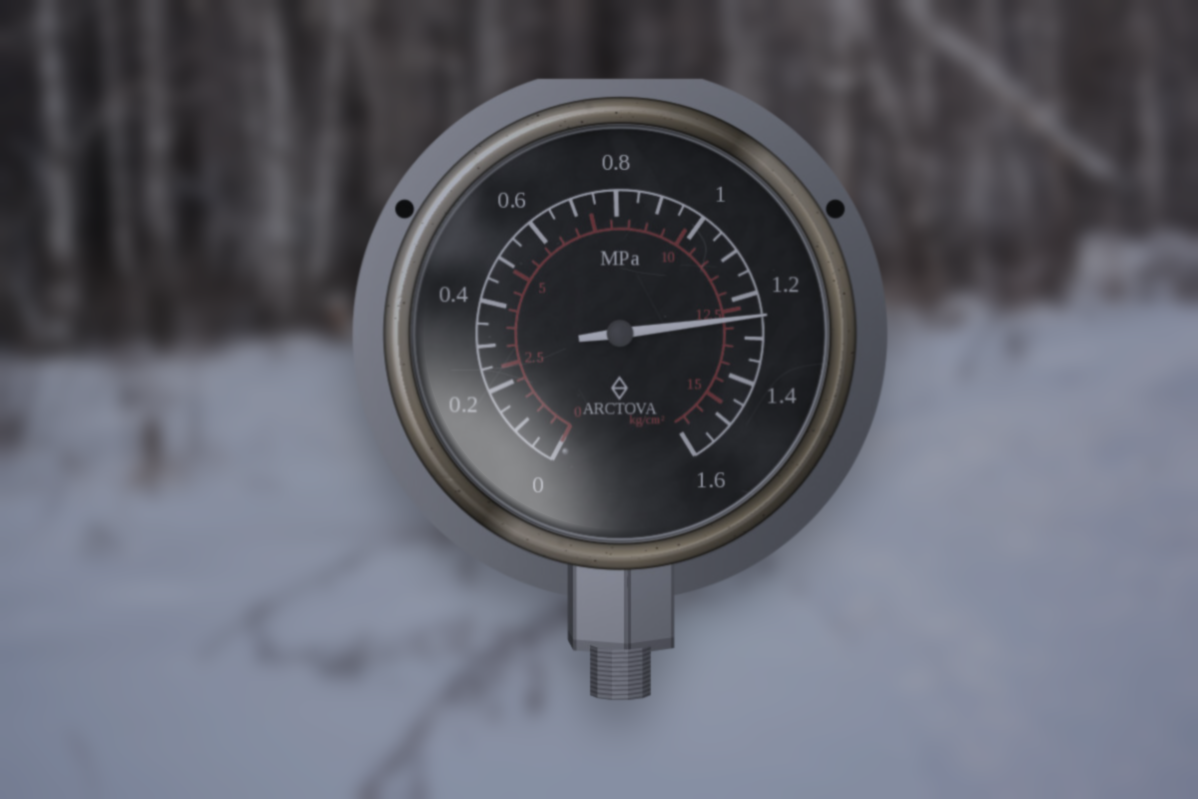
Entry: 1.25MPa
